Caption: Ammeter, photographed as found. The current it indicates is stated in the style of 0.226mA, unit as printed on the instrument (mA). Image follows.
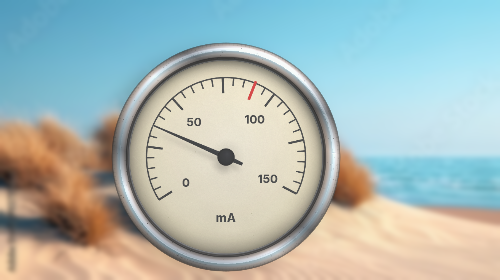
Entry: 35mA
